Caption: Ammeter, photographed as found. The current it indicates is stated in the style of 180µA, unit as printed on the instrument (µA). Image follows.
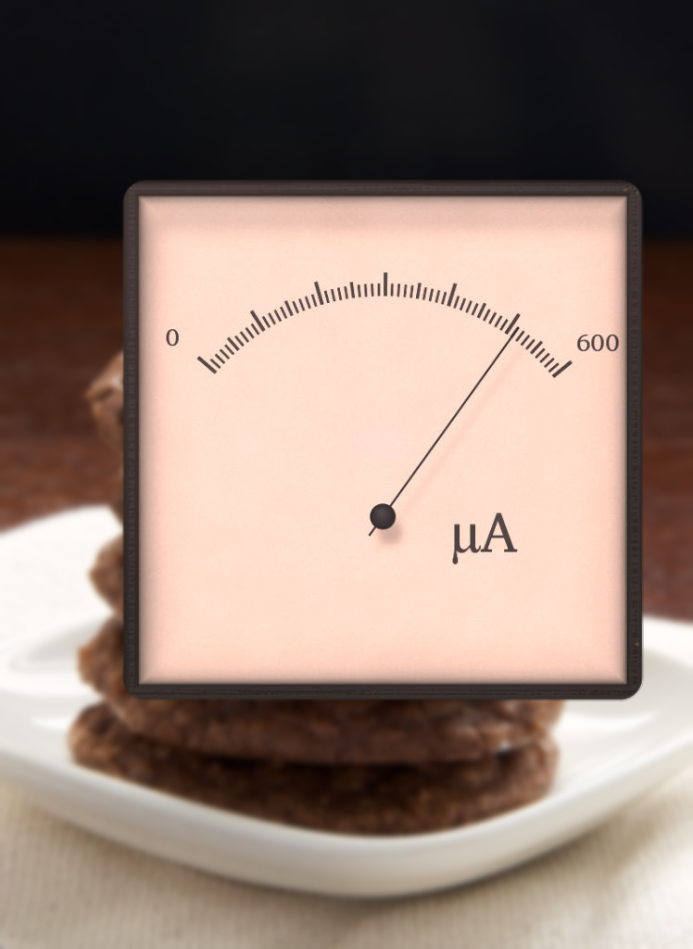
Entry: 510µA
